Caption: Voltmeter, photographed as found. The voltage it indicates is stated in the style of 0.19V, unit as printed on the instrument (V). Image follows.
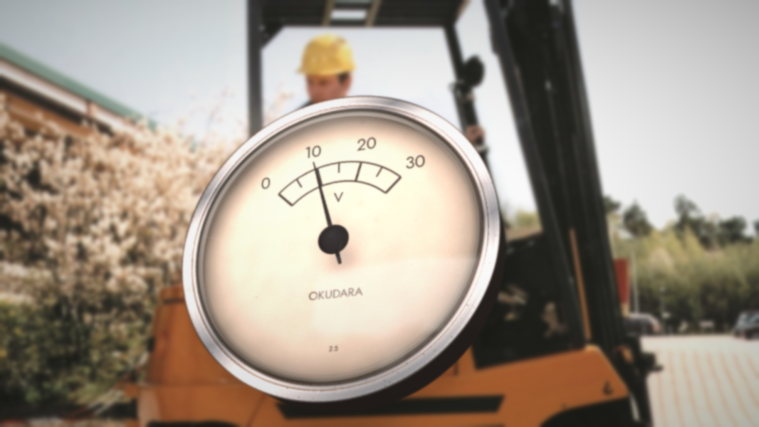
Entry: 10V
